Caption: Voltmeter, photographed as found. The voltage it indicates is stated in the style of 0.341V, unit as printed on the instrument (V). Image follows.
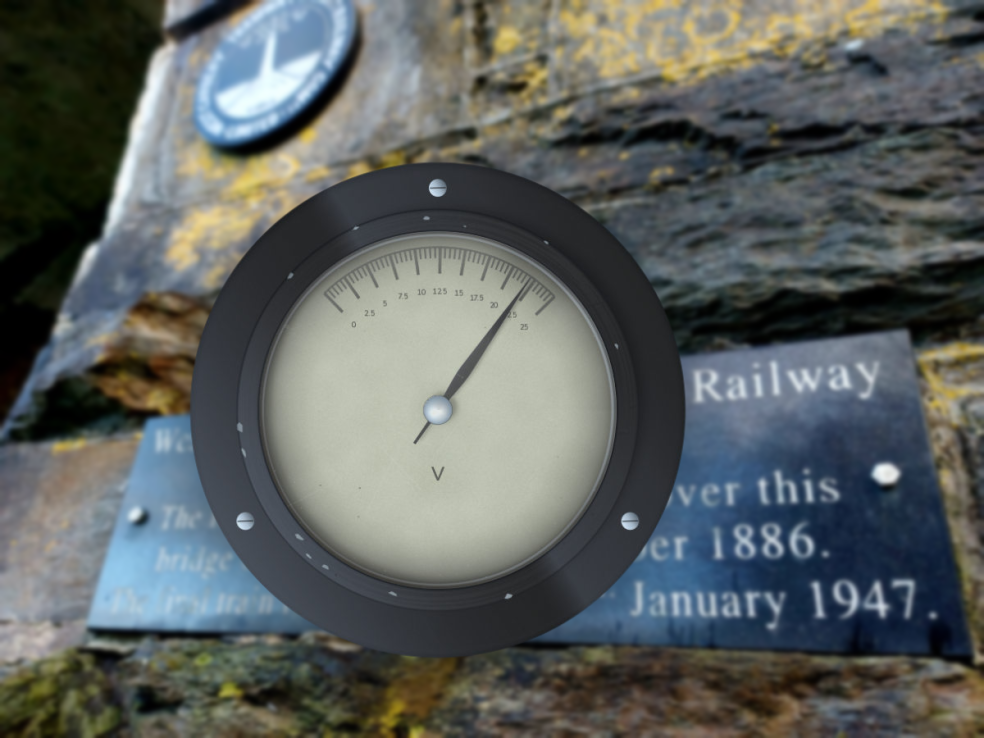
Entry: 22V
